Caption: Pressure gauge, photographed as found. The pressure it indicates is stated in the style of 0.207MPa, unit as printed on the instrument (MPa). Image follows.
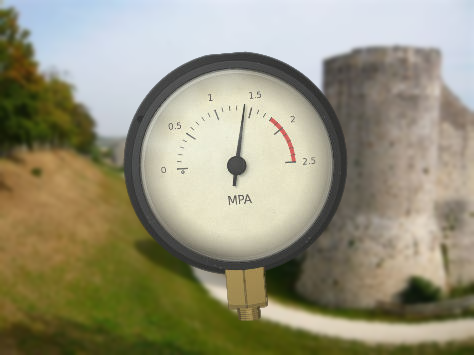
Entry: 1.4MPa
